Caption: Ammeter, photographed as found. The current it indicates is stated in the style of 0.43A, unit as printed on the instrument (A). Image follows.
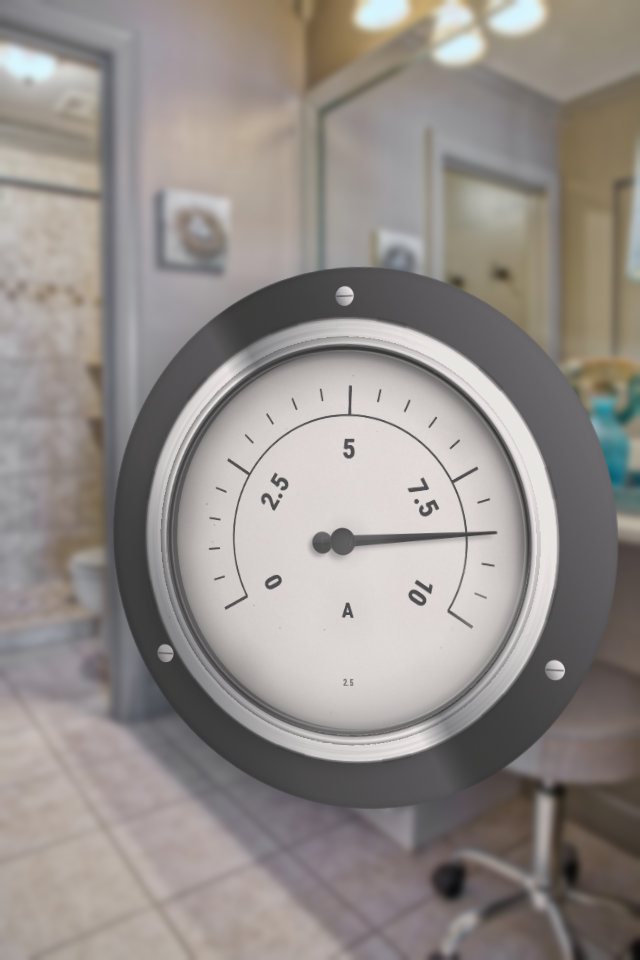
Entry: 8.5A
